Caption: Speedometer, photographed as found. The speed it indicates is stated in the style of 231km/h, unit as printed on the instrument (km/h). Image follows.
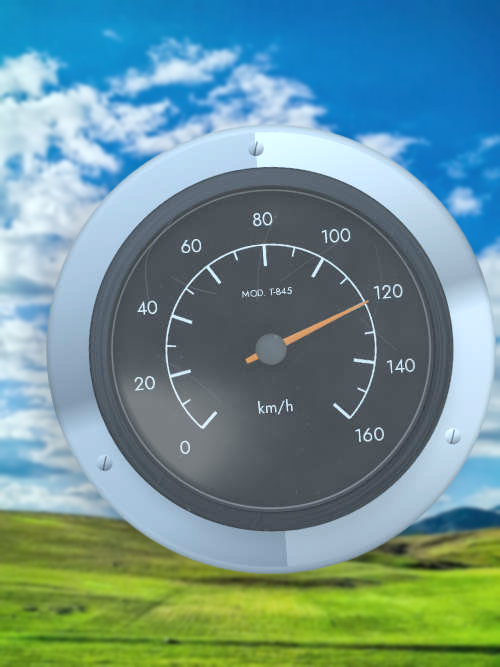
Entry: 120km/h
